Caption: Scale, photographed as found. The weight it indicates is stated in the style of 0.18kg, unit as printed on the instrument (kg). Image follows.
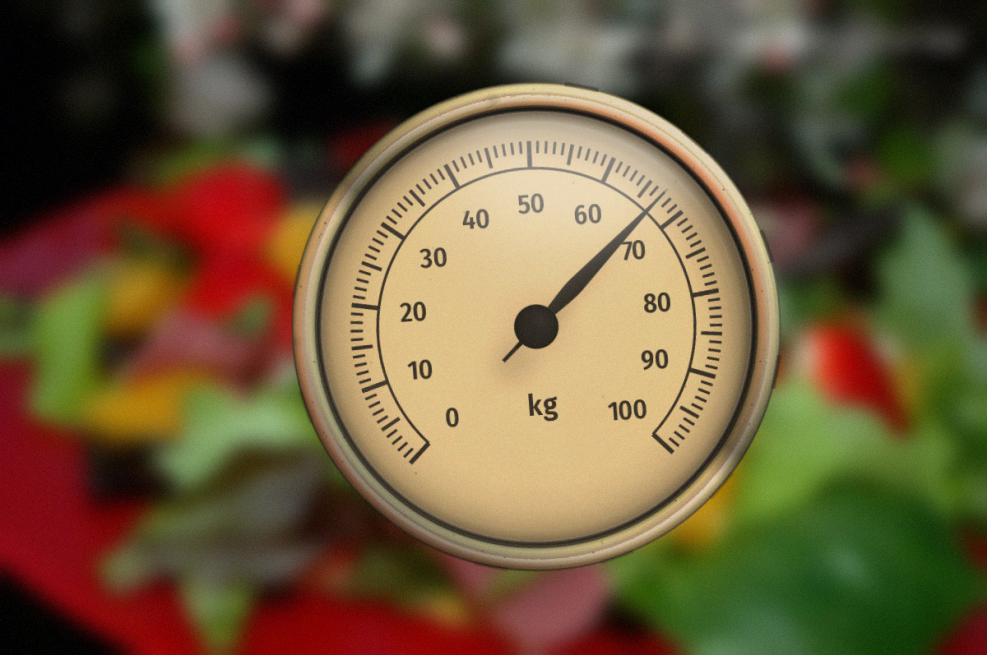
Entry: 67kg
